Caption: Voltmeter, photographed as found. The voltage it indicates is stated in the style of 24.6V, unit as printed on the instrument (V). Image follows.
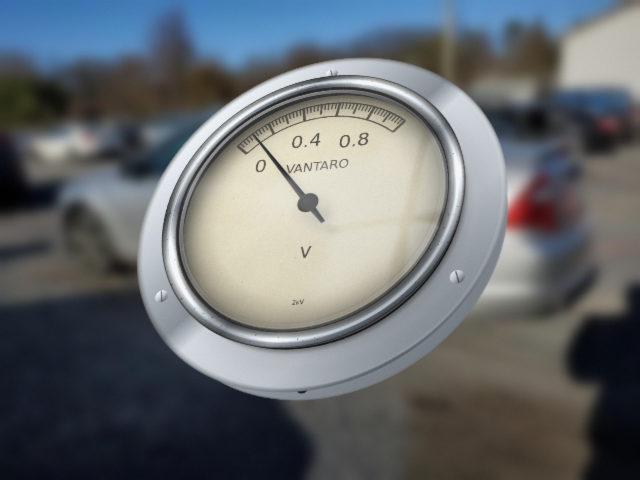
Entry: 0.1V
